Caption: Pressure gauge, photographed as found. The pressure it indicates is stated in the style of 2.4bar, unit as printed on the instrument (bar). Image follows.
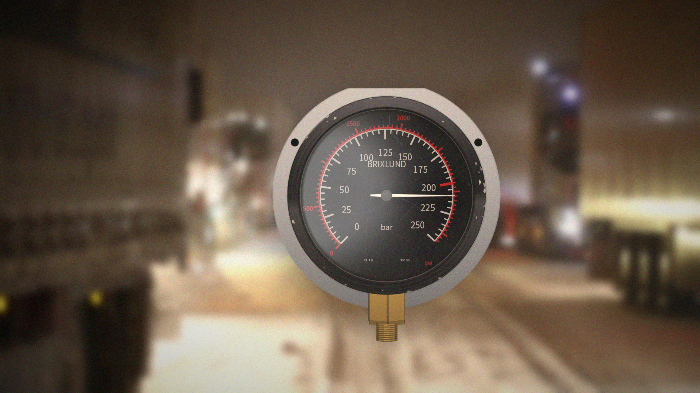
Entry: 210bar
